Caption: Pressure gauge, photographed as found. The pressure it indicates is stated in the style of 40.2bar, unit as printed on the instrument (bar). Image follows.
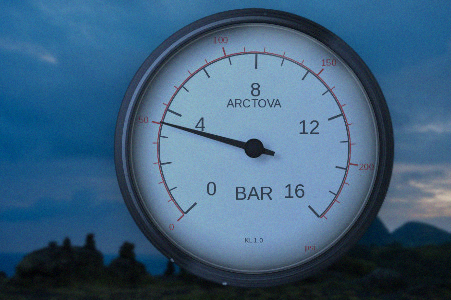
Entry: 3.5bar
